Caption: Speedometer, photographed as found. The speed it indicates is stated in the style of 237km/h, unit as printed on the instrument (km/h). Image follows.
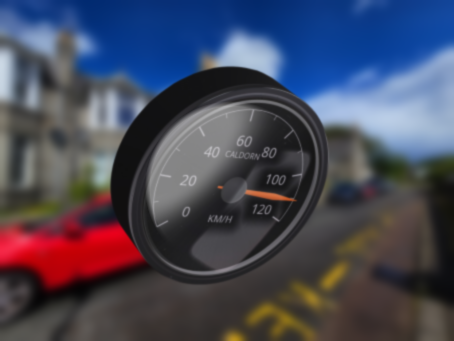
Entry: 110km/h
